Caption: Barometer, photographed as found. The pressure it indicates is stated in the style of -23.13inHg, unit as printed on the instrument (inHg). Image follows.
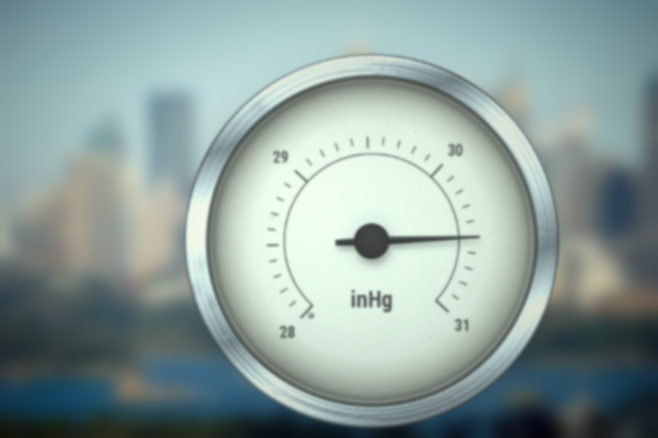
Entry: 30.5inHg
